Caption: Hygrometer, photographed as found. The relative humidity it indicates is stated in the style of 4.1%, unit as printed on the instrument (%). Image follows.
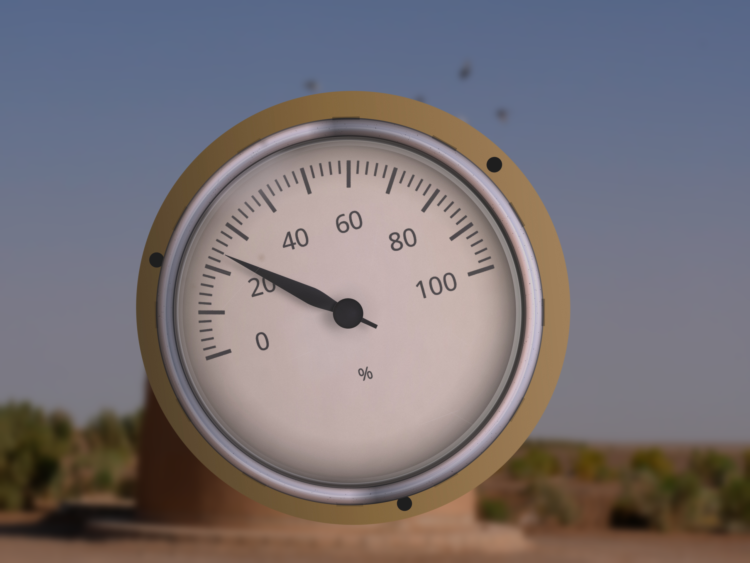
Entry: 24%
